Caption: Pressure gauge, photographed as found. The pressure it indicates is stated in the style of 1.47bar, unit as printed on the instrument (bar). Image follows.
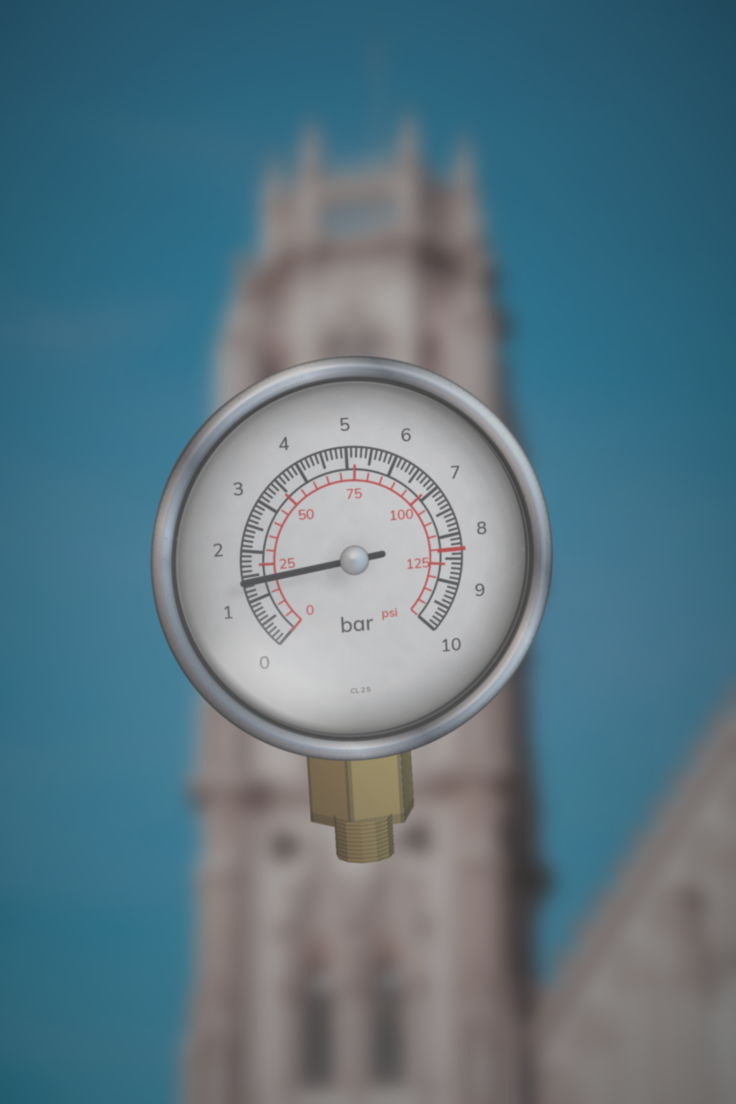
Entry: 1.4bar
